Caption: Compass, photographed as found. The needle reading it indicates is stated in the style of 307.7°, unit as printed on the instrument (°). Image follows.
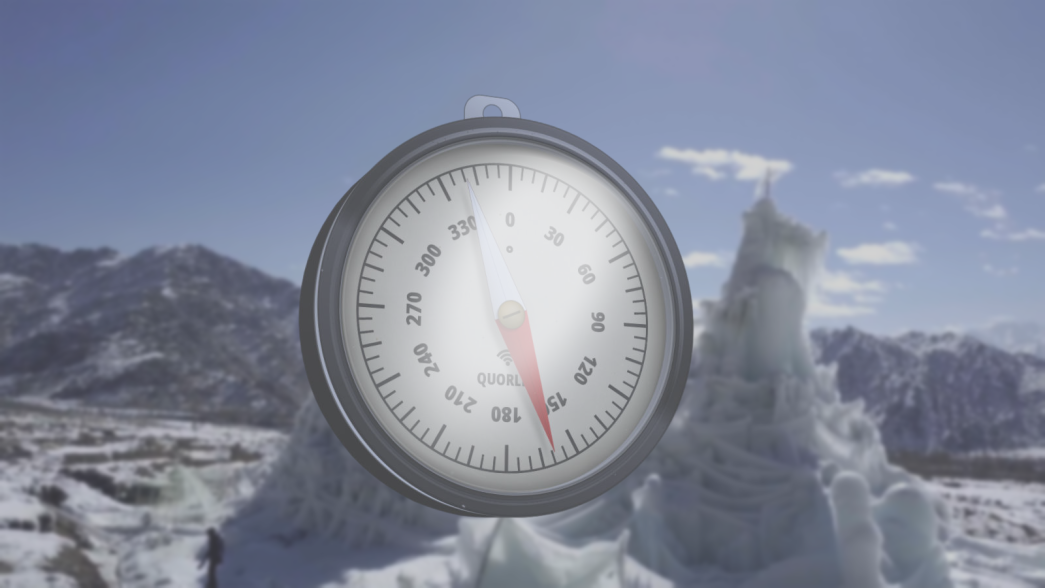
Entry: 160°
